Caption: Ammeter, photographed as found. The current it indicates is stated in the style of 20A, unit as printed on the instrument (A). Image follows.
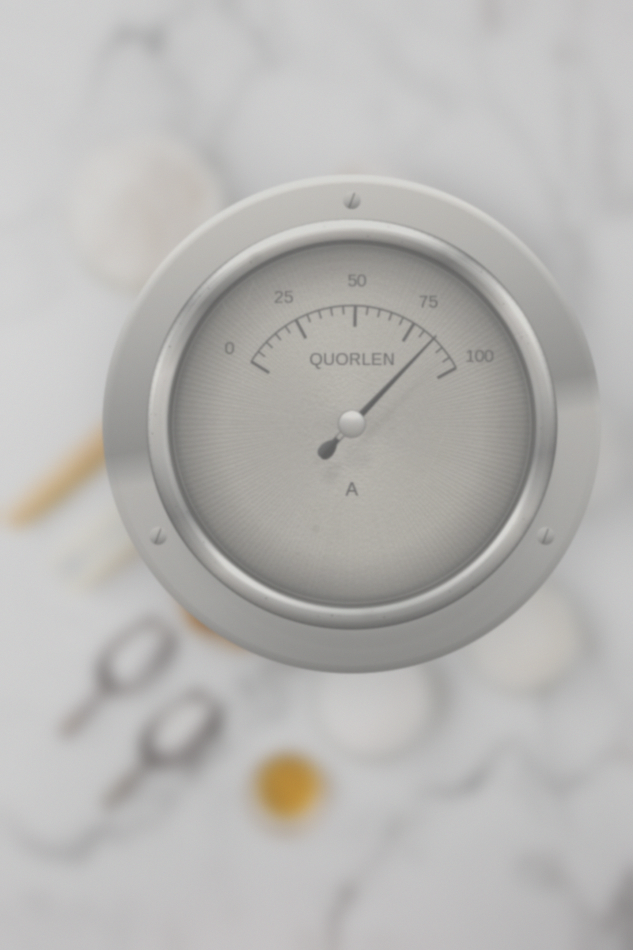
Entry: 85A
